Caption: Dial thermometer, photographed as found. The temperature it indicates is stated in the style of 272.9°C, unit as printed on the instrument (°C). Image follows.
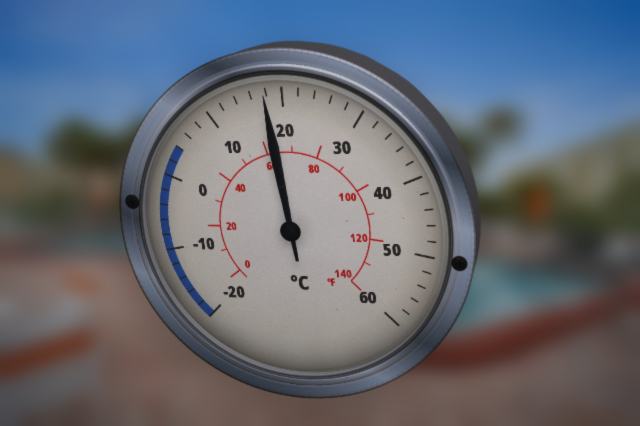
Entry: 18°C
